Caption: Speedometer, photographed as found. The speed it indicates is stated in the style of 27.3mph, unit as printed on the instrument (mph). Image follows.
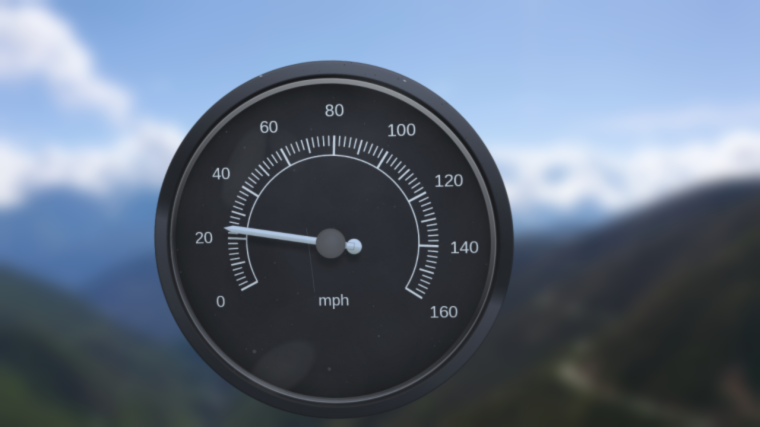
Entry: 24mph
